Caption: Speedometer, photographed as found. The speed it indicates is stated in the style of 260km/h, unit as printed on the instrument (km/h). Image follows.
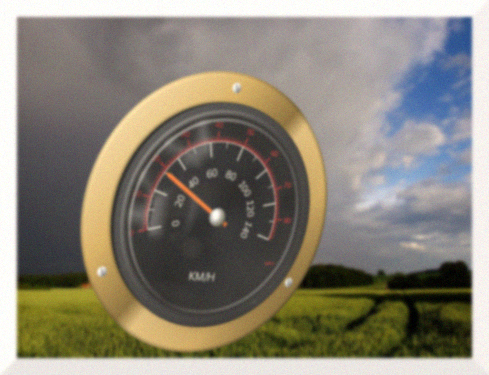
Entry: 30km/h
